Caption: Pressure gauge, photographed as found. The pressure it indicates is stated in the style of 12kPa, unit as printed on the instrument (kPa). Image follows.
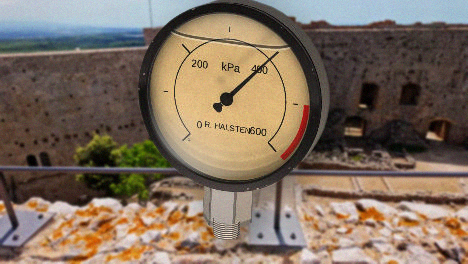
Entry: 400kPa
